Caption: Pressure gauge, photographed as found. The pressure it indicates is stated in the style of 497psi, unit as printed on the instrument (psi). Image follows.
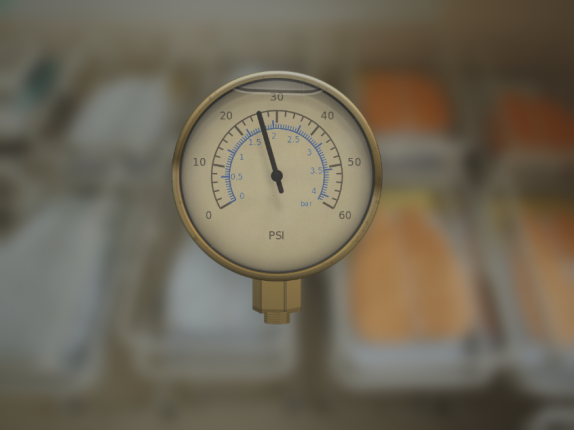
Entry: 26psi
